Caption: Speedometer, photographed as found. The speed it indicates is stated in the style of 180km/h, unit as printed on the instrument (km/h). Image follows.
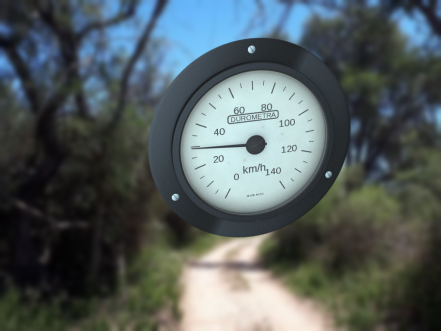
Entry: 30km/h
